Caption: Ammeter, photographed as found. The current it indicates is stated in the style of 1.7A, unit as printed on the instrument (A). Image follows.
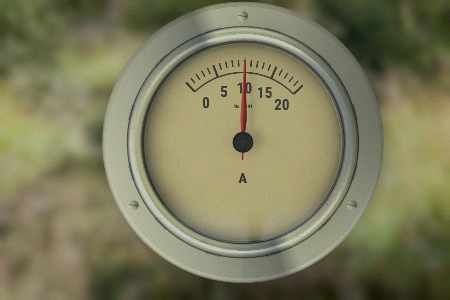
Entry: 10A
